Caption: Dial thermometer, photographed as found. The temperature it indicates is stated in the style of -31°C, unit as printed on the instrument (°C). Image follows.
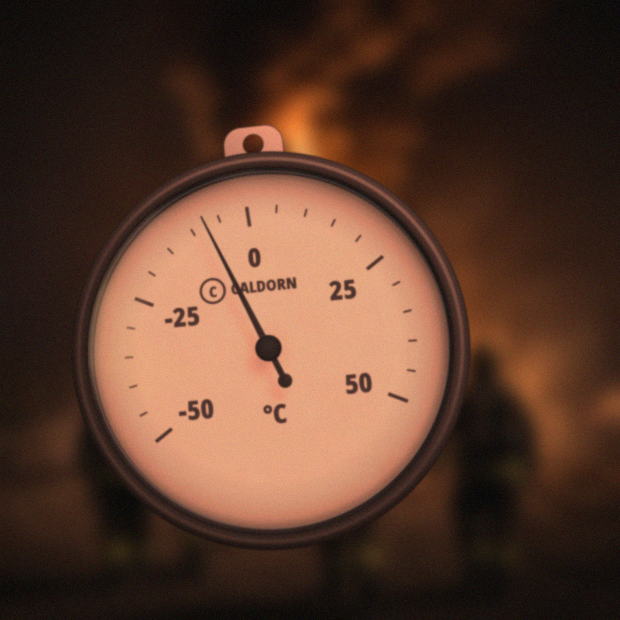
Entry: -7.5°C
